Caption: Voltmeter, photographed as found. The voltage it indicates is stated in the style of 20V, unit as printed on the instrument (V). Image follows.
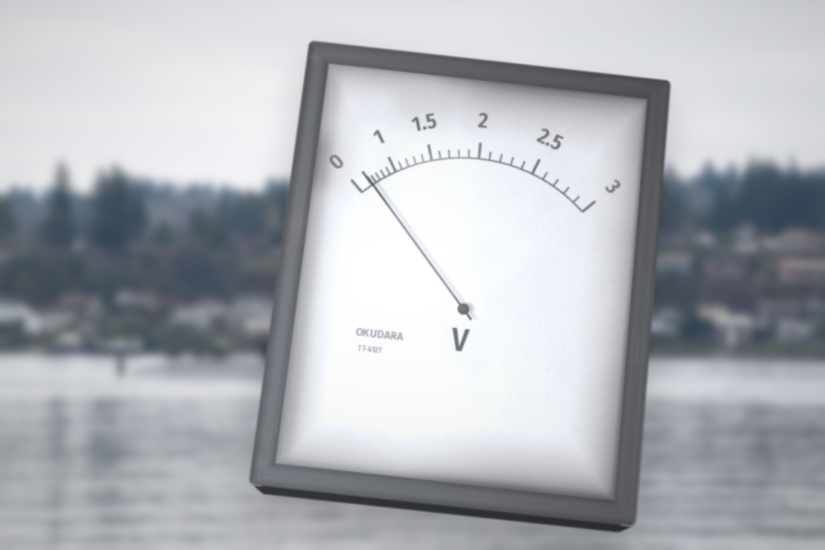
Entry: 0.5V
